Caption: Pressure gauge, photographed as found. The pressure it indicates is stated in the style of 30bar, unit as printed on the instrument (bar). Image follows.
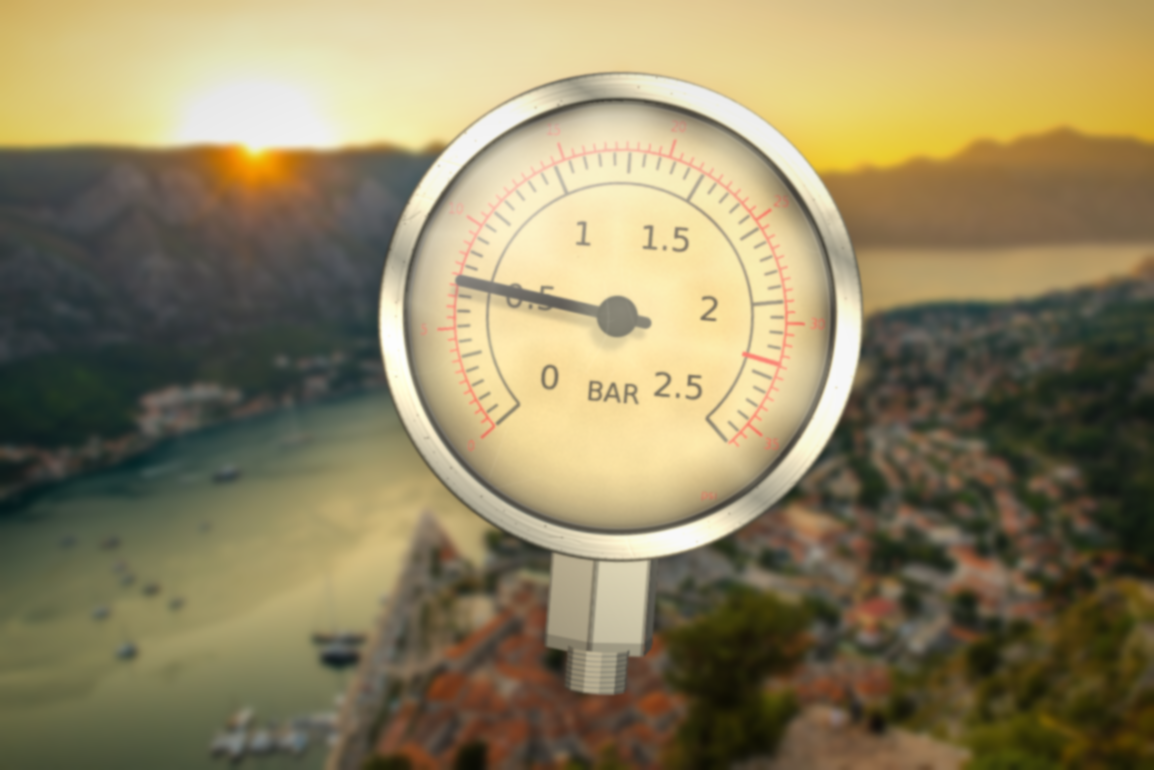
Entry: 0.5bar
